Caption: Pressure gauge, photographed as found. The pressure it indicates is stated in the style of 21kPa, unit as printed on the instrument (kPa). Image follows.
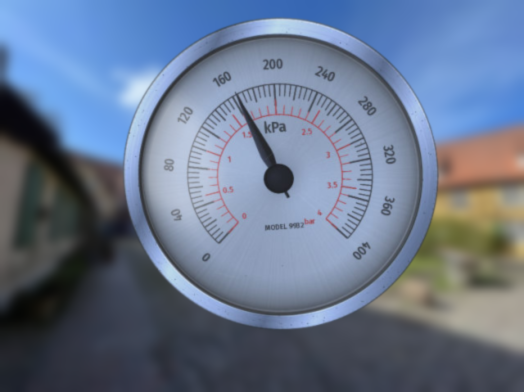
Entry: 165kPa
